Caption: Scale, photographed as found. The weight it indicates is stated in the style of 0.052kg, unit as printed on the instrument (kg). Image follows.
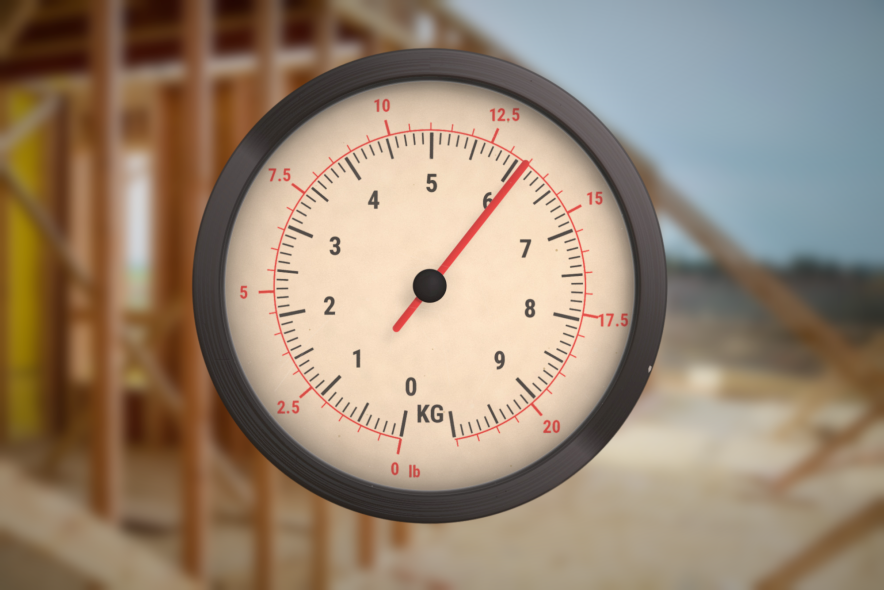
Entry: 6.1kg
